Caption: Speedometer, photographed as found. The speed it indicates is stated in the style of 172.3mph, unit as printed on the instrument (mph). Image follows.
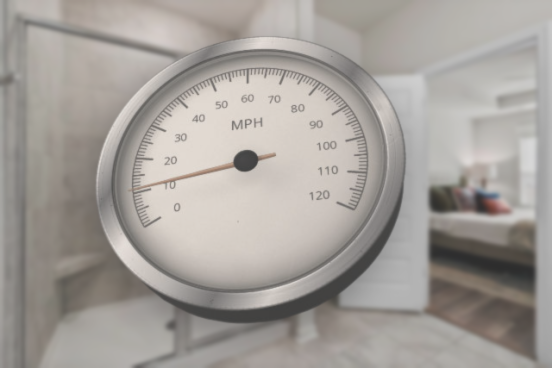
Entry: 10mph
